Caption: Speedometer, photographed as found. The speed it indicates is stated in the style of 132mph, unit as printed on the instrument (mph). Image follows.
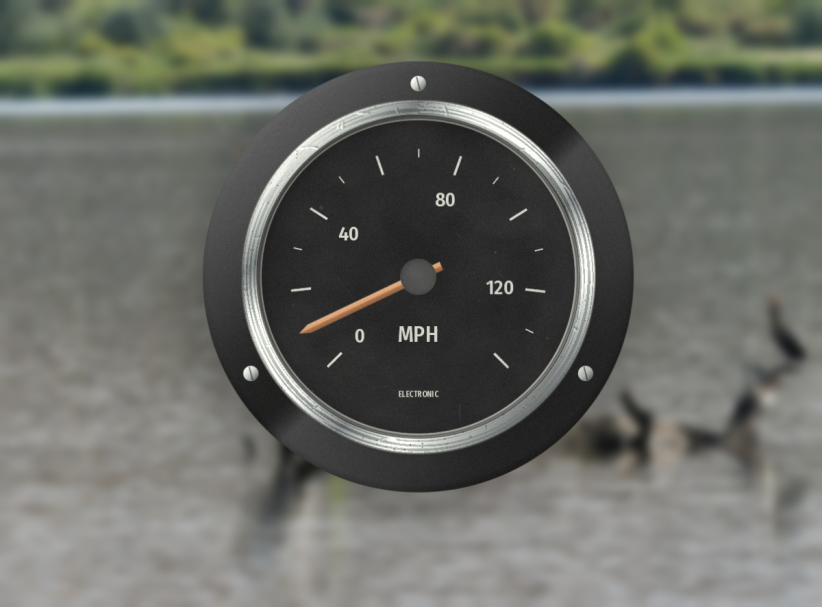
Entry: 10mph
